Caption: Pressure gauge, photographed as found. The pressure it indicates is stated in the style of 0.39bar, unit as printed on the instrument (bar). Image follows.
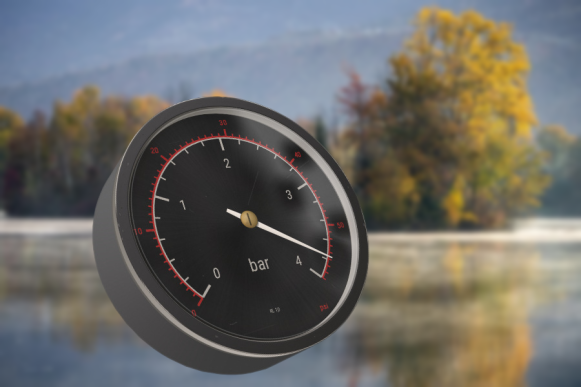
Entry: 3.8bar
